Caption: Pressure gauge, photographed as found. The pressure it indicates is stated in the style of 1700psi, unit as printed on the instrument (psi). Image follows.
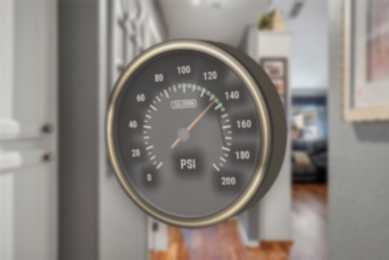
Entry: 135psi
